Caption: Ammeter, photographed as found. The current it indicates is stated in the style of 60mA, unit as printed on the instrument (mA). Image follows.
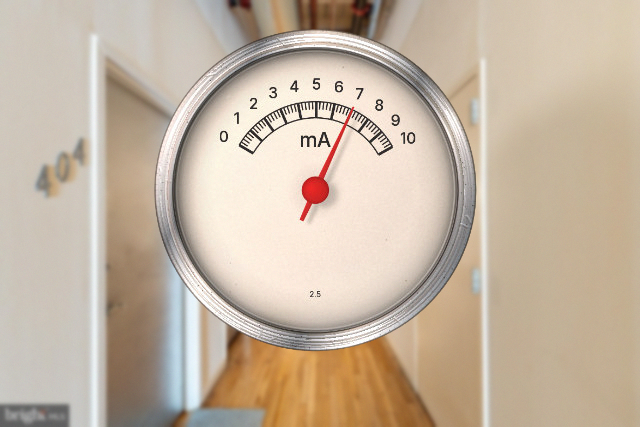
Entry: 7mA
